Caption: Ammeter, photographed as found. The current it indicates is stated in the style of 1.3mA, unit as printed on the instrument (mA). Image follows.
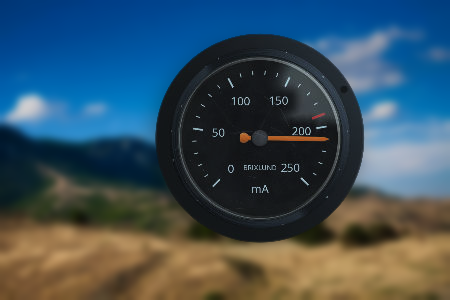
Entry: 210mA
